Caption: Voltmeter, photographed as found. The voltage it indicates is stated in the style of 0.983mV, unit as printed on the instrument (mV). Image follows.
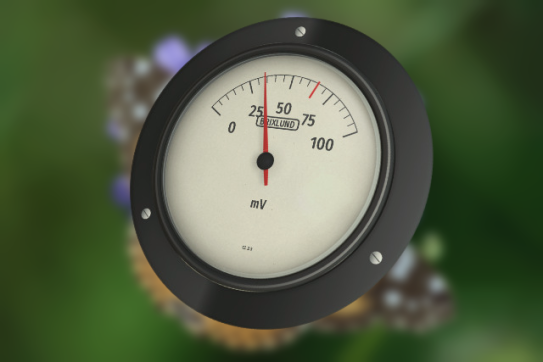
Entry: 35mV
